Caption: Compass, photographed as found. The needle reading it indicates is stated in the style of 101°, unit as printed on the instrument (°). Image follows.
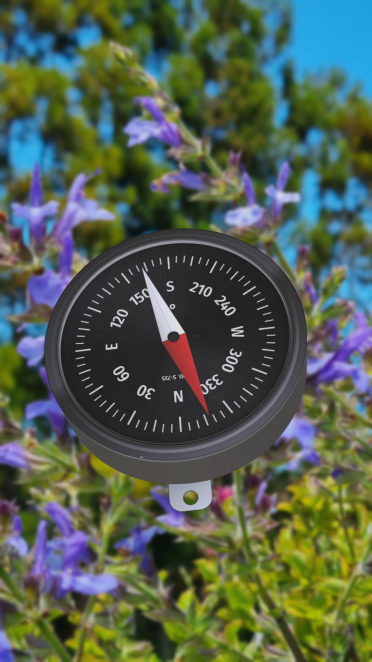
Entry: 342.5°
